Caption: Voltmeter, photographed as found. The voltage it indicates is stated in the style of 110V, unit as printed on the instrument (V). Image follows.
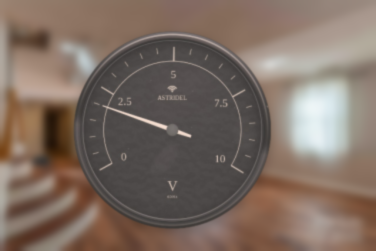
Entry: 2V
